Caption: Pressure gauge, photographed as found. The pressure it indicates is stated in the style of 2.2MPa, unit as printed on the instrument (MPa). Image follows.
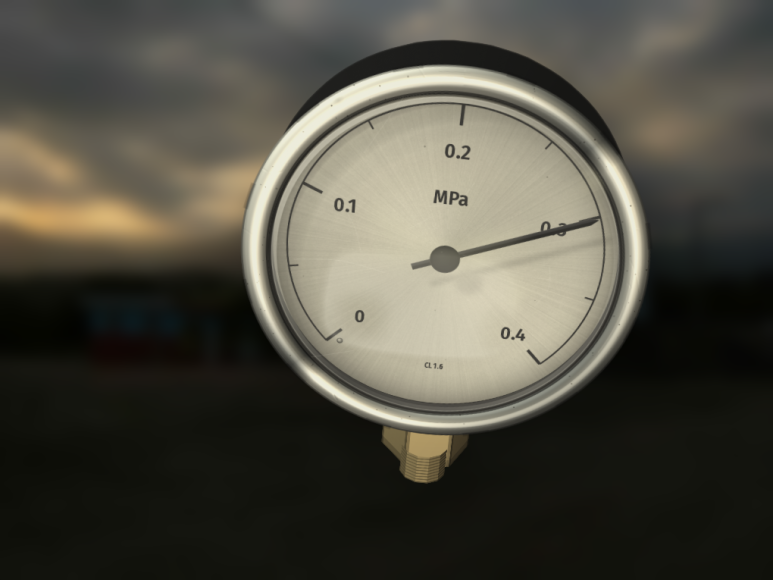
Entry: 0.3MPa
